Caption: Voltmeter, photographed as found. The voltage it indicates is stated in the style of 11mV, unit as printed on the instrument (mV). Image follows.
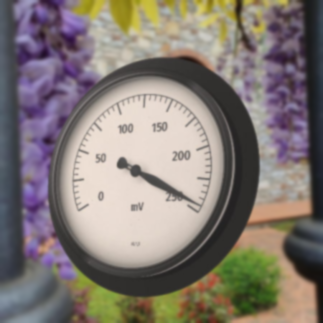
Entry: 245mV
